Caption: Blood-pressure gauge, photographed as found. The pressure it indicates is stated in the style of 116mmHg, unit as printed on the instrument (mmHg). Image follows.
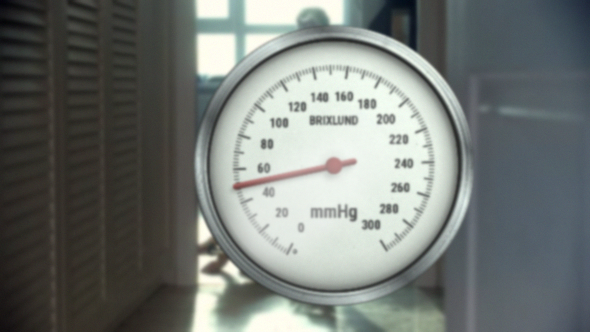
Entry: 50mmHg
